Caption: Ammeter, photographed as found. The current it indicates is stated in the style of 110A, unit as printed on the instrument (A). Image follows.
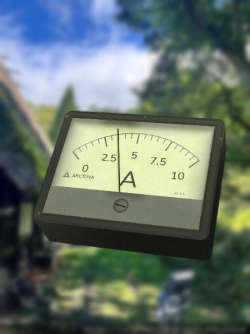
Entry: 3.5A
